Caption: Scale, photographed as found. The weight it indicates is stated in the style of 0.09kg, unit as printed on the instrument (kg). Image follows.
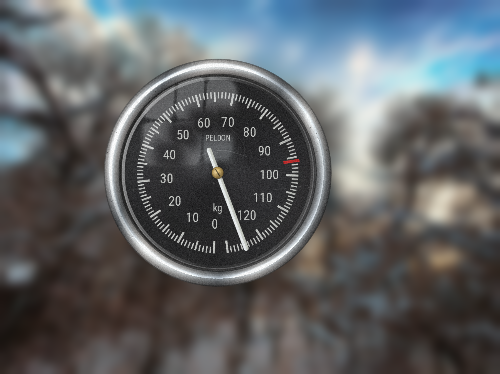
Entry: 125kg
